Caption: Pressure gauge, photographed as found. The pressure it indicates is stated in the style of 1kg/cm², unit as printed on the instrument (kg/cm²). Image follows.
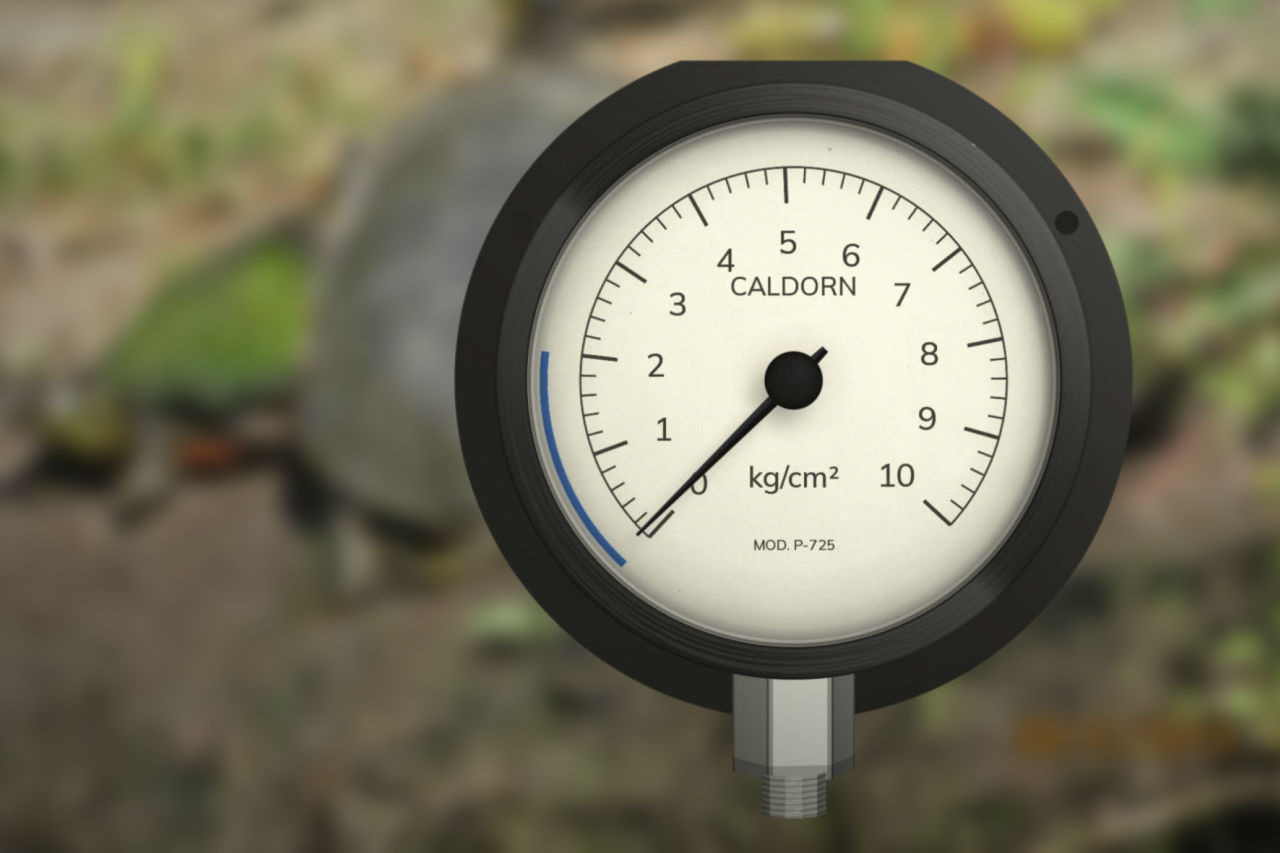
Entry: 0.1kg/cm²
